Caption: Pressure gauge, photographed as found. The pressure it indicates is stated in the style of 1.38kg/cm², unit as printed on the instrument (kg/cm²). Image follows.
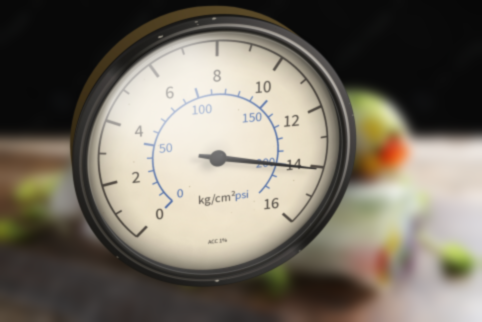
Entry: 14kg/cm²
